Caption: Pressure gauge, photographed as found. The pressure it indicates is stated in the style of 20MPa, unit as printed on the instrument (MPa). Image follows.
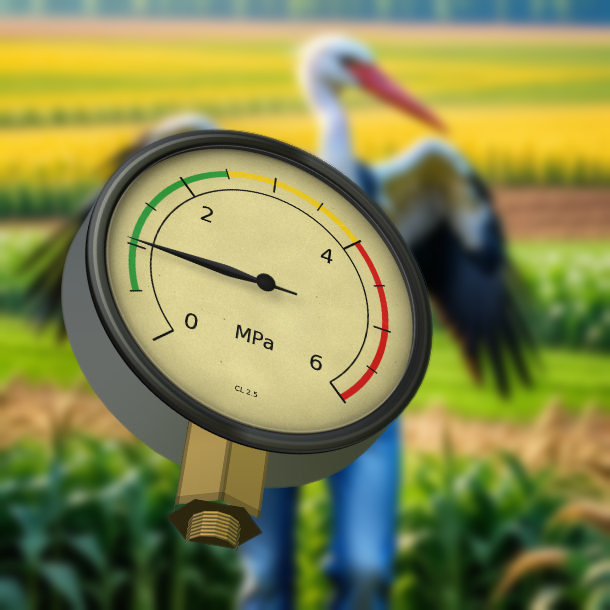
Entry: 1MPa
